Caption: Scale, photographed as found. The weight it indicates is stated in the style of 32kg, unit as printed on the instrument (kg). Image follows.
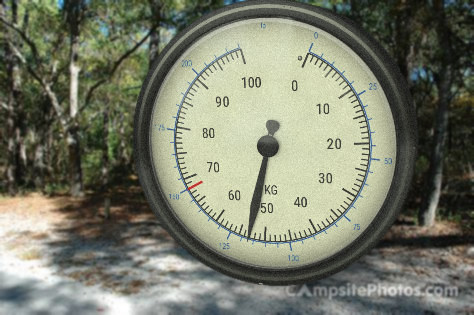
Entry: 53kg
